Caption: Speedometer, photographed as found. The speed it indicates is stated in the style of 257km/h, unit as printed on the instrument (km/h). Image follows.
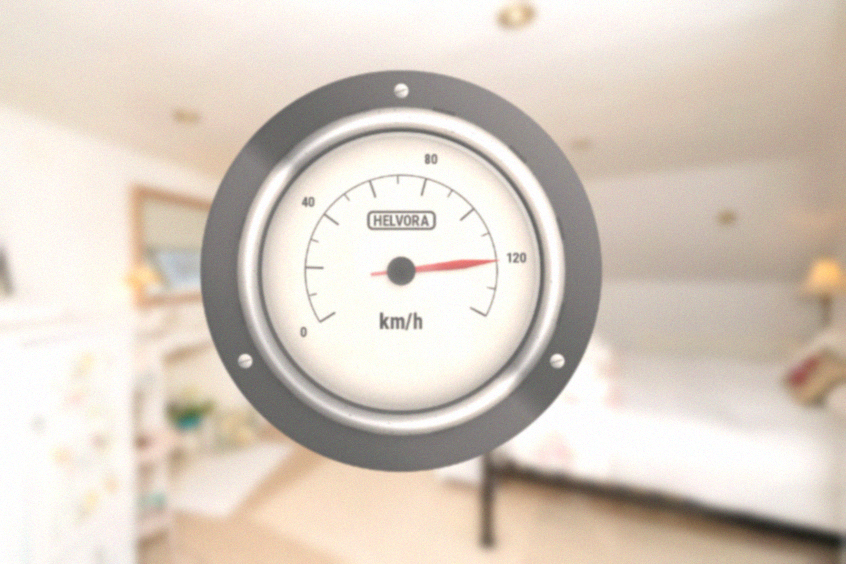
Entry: 120km/h
